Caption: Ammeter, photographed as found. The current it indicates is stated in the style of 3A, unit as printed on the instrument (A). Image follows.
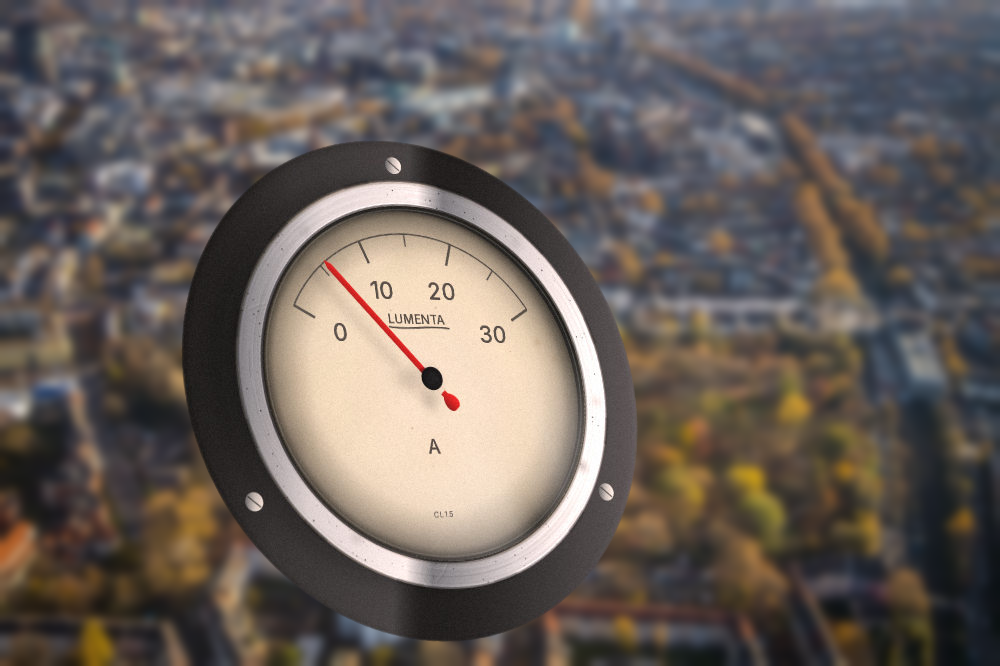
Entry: 5A
